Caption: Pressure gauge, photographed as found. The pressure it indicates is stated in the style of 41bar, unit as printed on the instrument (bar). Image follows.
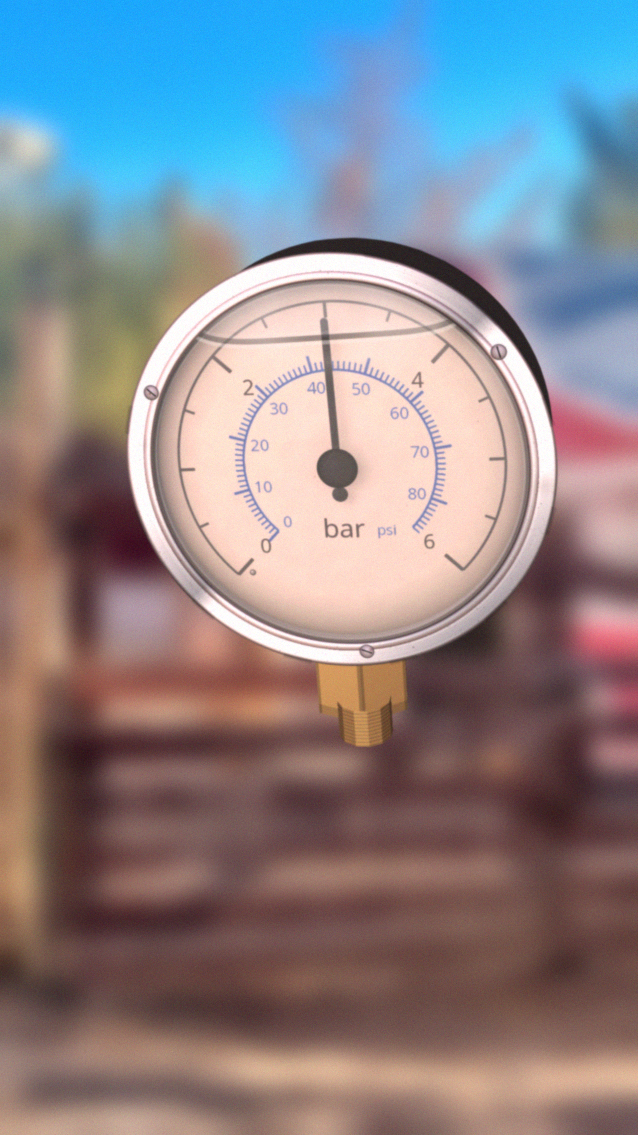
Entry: 3bar
